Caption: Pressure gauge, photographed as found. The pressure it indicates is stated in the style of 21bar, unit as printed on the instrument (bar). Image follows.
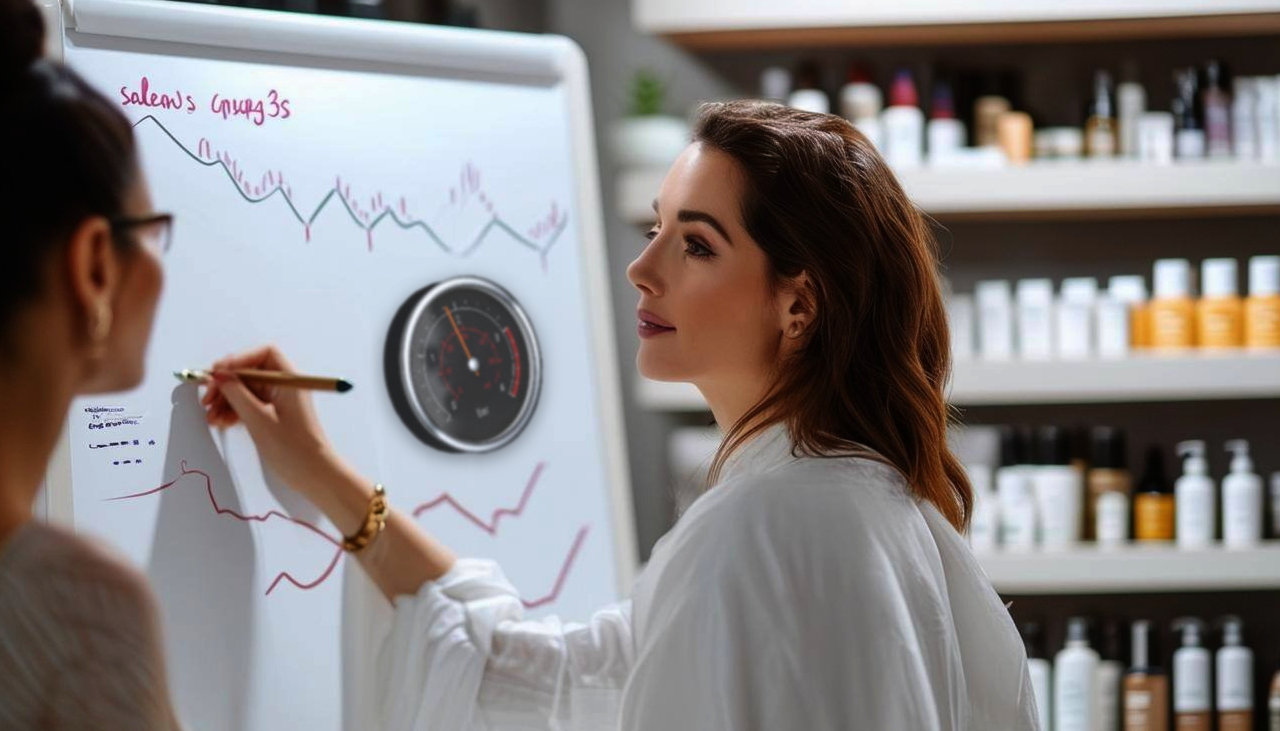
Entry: 1.8bar
